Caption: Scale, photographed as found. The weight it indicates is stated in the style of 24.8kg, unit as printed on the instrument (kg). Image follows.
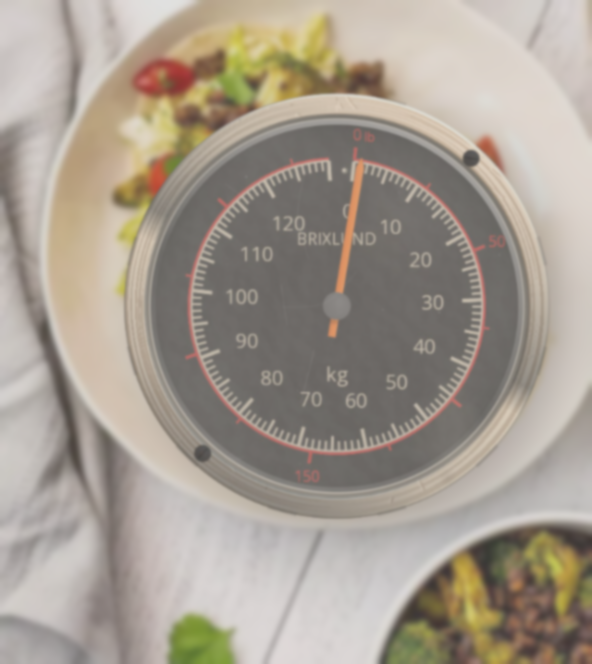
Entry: 1kg
